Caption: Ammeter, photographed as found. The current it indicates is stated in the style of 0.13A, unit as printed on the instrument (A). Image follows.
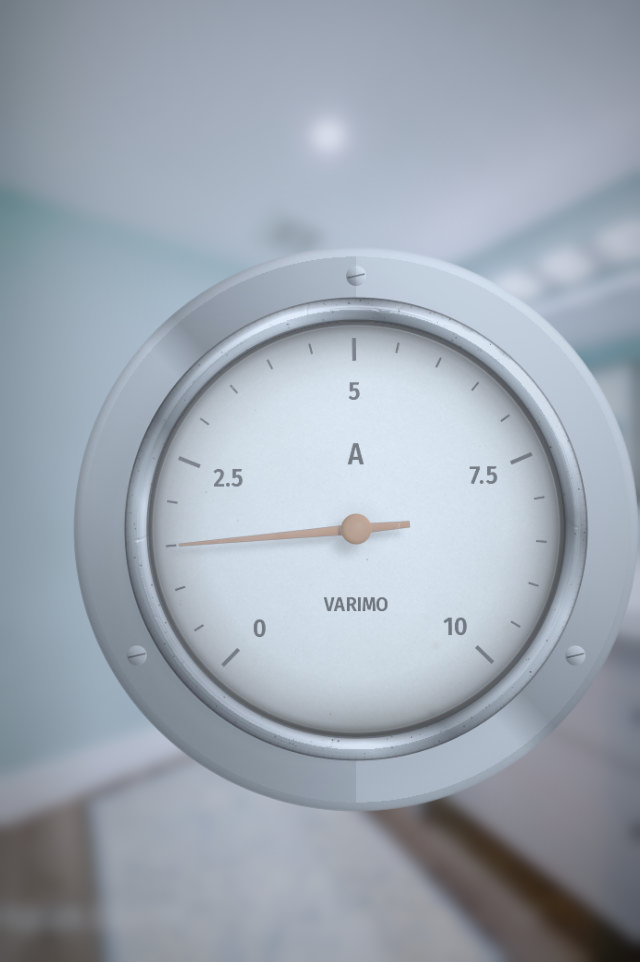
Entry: 1.5A
